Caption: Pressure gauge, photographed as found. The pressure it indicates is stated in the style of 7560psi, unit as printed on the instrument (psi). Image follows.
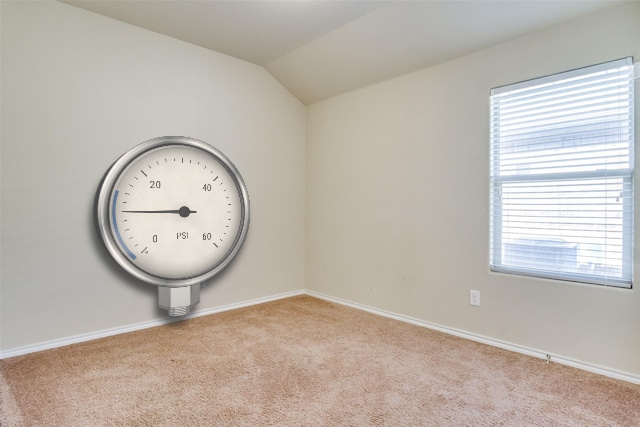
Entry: 10psi
